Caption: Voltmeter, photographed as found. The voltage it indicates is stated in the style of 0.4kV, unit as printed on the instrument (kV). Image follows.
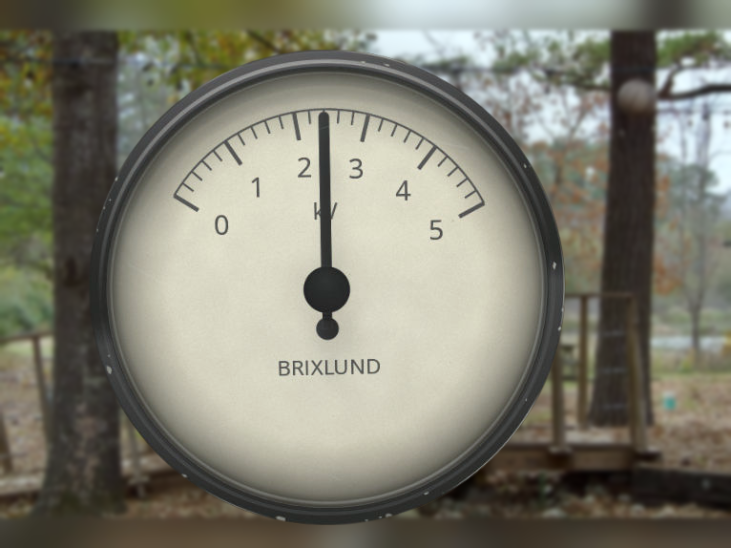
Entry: 2.4kV
